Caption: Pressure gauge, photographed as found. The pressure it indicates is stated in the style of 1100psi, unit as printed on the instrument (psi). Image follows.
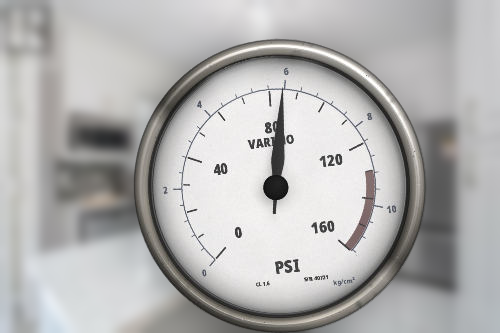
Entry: 85psi
